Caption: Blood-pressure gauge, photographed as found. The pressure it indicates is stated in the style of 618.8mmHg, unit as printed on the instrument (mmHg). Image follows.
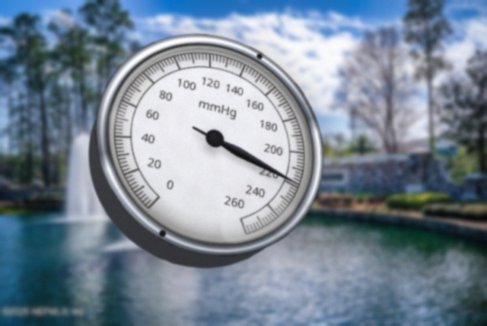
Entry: 220mmHg
